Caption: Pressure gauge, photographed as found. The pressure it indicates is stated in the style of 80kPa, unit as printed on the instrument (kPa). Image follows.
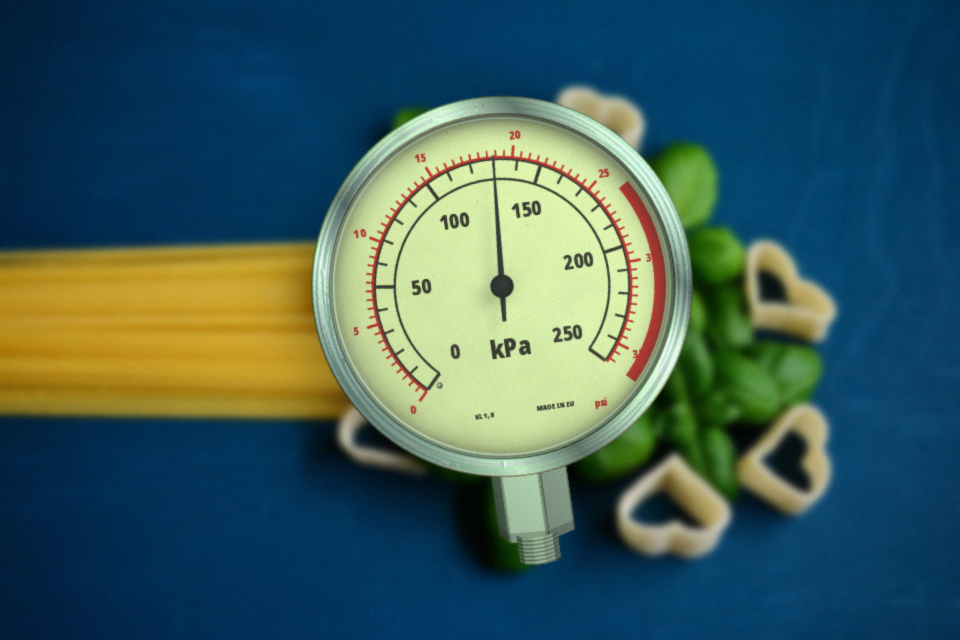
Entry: 130kPa
